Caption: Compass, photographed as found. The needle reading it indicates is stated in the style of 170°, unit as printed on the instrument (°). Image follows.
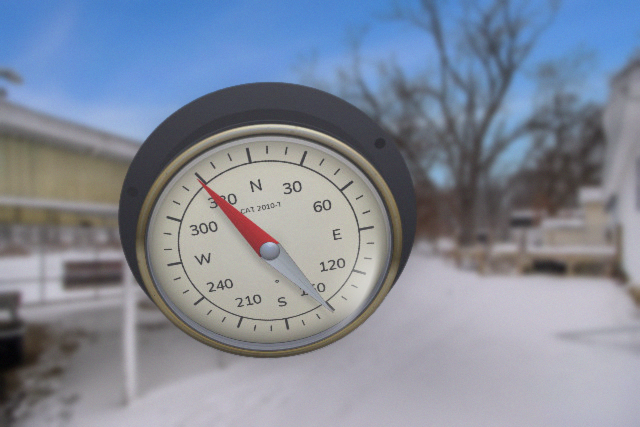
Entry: 330°
